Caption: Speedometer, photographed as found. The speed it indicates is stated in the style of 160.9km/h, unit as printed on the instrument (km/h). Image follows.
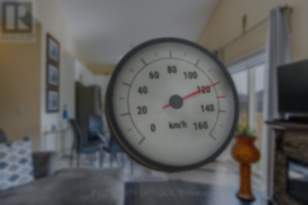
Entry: 120km/h
